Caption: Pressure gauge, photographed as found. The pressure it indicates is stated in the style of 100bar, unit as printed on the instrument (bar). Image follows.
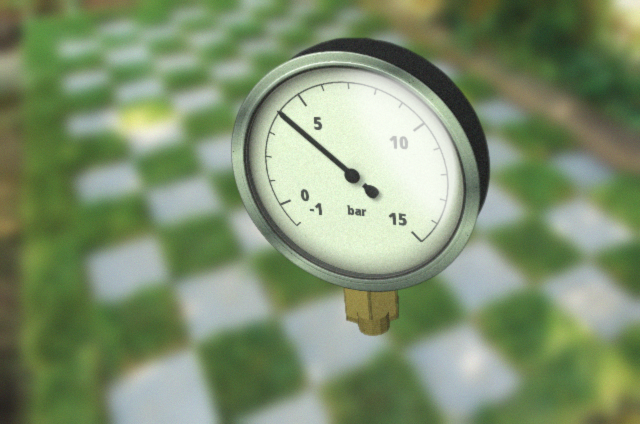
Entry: 4bar
